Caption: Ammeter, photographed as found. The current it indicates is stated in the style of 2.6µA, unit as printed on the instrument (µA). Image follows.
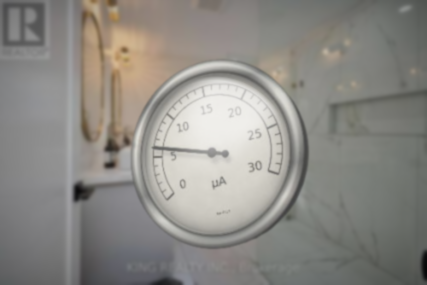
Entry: 6µA
